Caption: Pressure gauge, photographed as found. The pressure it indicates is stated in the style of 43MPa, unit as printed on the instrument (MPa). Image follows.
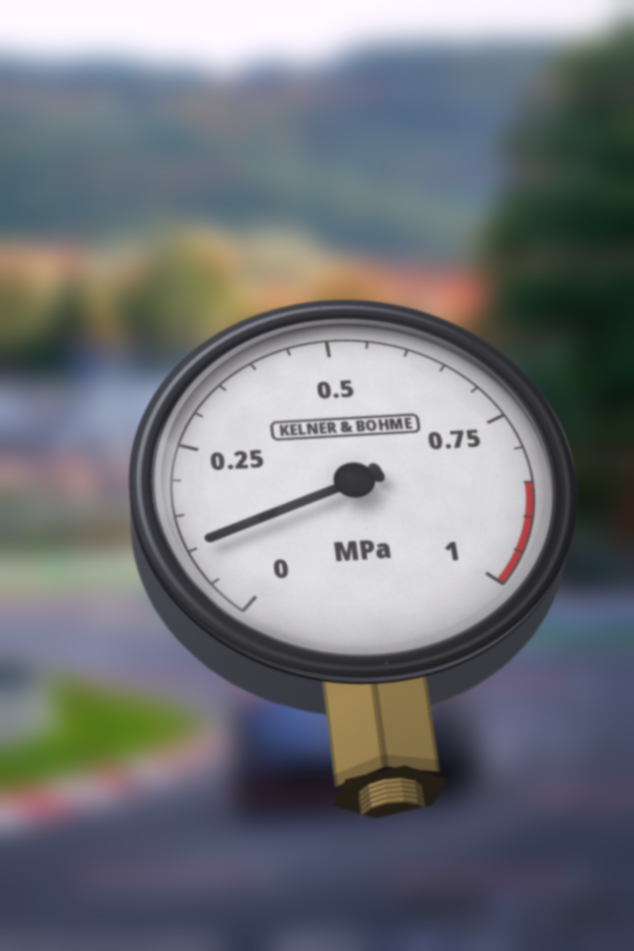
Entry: 0.1MPa
